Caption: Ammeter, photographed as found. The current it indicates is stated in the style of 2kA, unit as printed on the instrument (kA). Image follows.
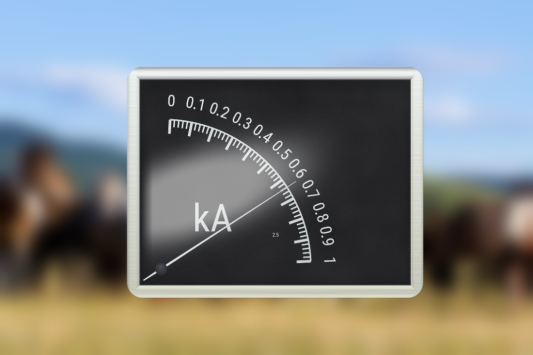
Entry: 0.64kA
